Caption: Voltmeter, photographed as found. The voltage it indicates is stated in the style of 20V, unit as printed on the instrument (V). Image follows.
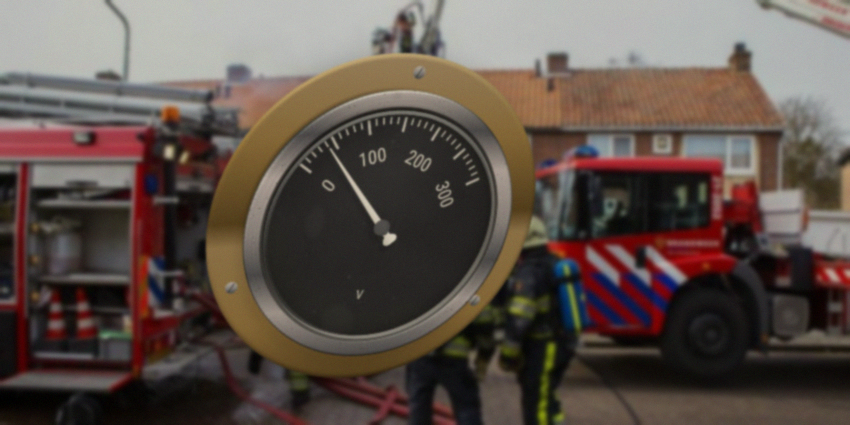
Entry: 40V
